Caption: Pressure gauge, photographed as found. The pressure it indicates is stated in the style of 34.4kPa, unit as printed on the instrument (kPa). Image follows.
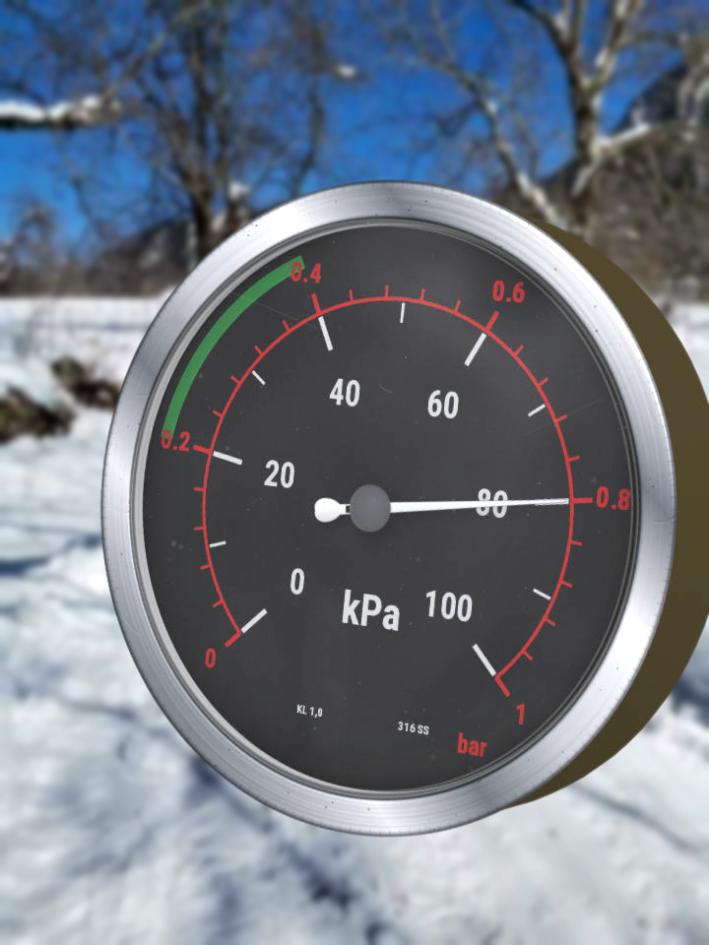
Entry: 80kPa
